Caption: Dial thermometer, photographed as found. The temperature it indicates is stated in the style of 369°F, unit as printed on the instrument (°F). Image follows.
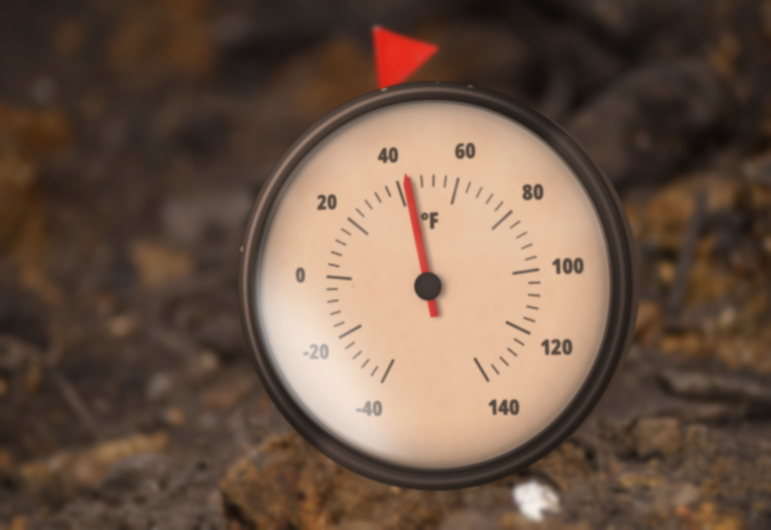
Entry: 44°F
